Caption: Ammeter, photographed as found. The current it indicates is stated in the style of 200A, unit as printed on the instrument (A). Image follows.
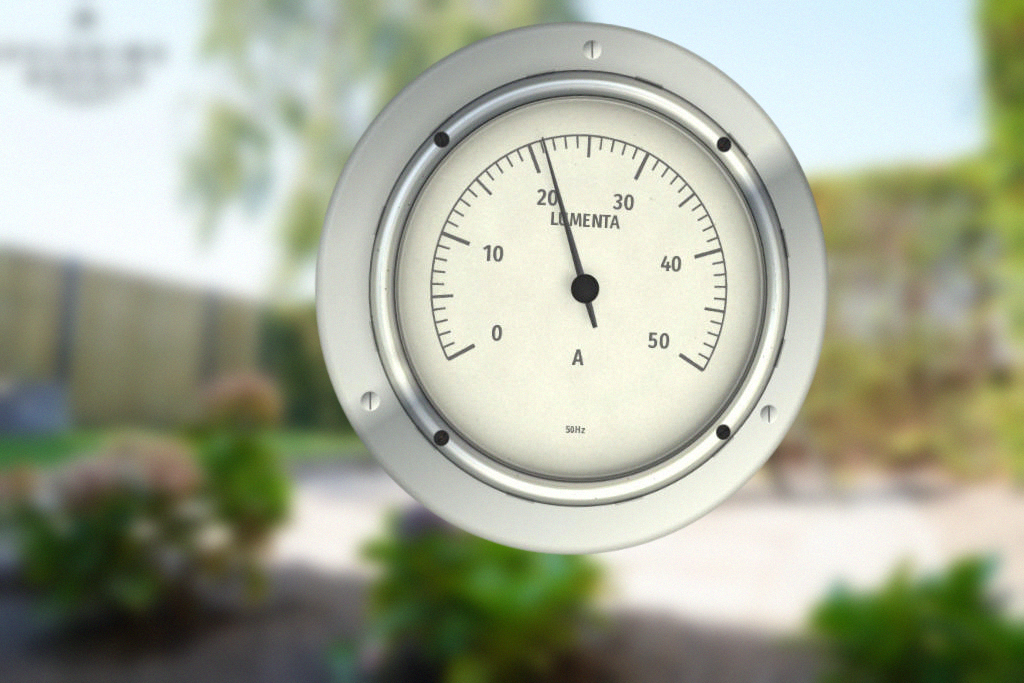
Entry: 21A
